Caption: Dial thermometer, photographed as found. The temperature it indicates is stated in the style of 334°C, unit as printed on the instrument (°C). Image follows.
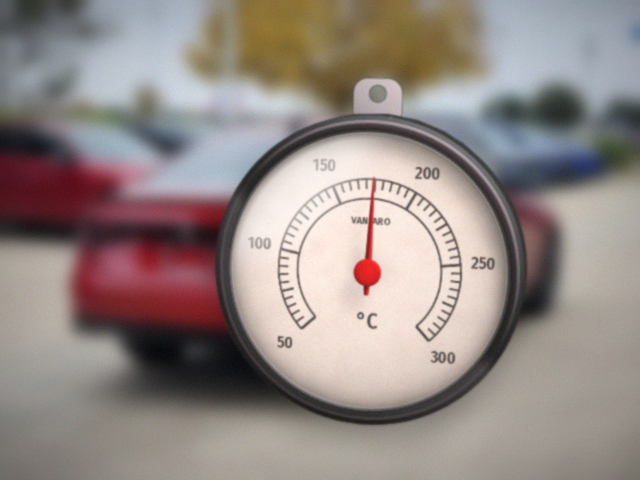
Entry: 175°C
